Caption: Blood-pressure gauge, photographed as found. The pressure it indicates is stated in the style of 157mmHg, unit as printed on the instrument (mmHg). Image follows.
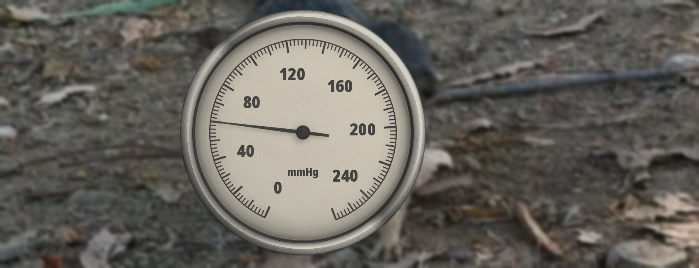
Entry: 60mmHg
